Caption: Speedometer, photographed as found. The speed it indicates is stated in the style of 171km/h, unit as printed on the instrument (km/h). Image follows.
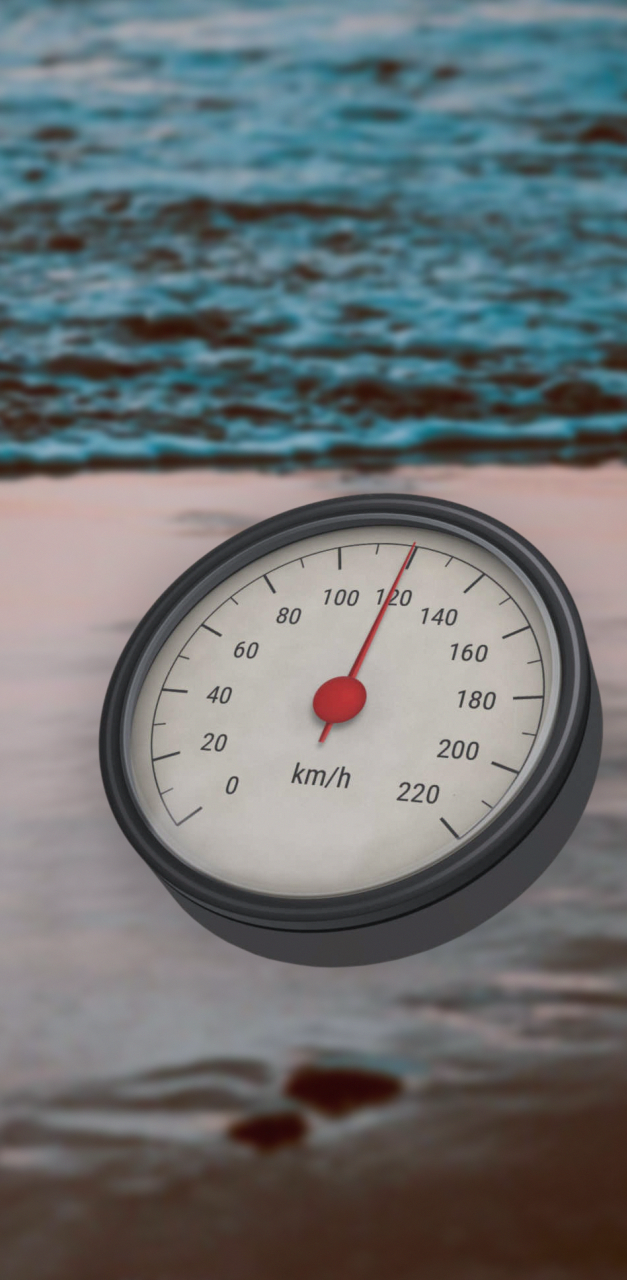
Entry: 120km/h
